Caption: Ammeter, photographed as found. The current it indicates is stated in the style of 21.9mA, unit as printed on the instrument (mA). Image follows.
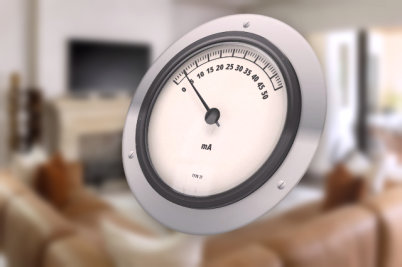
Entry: 5mA
